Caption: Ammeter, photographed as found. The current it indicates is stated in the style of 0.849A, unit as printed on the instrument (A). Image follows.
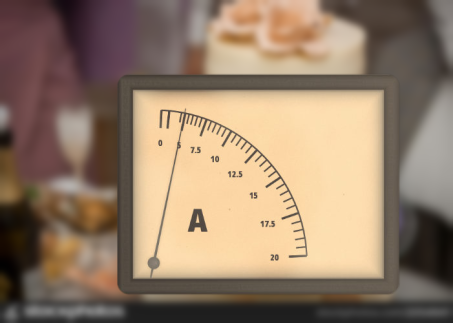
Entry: 5A
